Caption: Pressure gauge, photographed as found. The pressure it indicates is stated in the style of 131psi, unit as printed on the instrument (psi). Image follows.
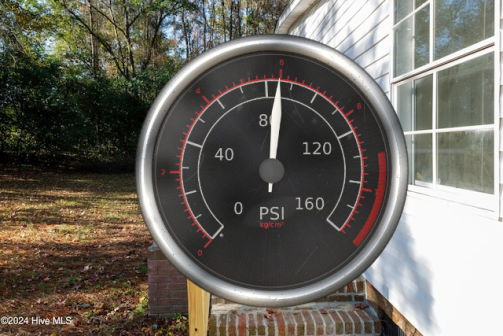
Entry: 85psi
